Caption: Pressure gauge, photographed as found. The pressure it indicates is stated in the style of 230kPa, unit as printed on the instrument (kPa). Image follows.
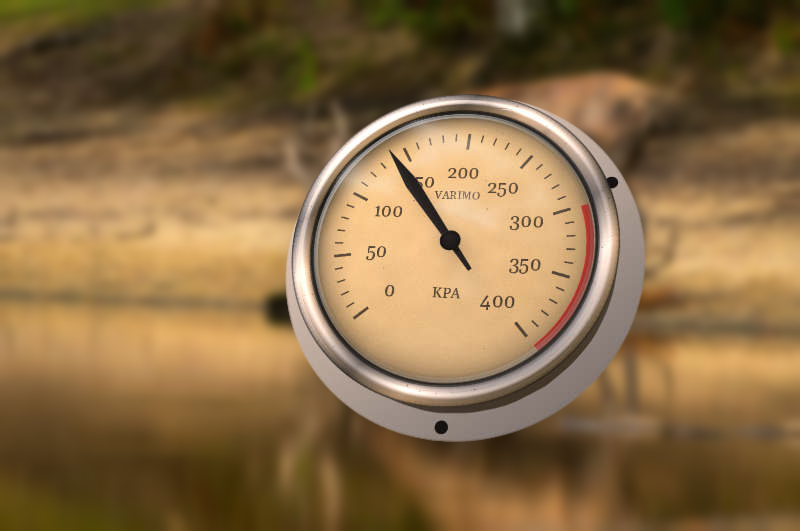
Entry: 140kPa
